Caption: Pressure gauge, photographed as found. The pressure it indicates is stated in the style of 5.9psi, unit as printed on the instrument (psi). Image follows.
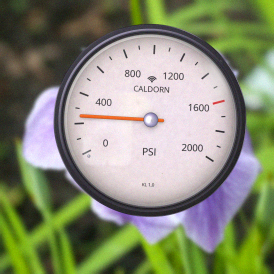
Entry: 250psi
